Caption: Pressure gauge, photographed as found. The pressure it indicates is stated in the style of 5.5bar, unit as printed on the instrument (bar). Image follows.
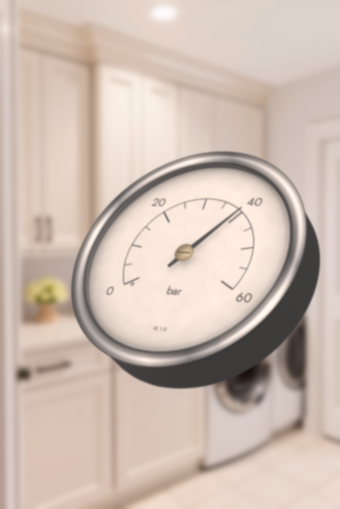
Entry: 40bar
